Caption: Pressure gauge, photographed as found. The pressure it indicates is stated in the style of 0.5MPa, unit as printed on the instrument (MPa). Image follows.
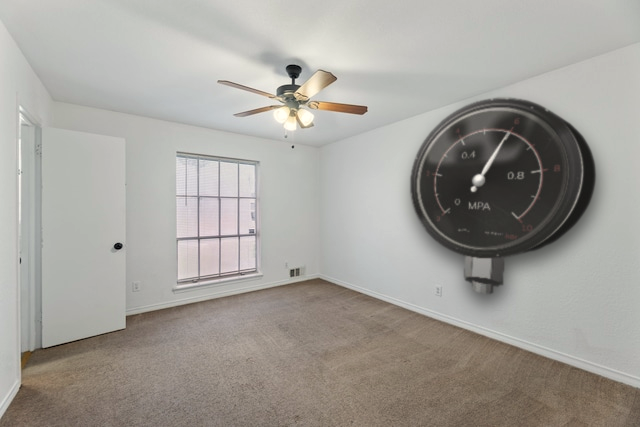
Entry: 0.6MPa
